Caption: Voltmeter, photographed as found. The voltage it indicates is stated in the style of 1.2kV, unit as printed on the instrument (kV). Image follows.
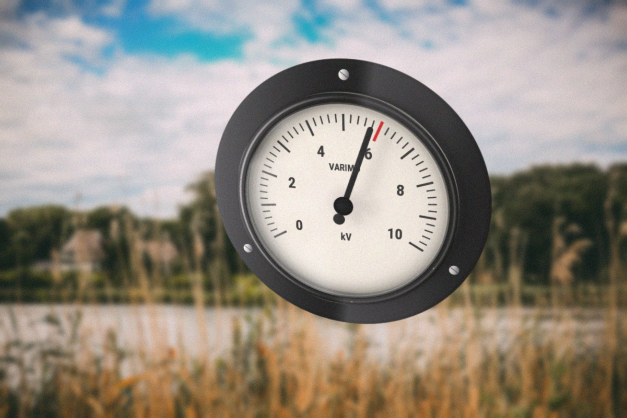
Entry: 5.8kV
